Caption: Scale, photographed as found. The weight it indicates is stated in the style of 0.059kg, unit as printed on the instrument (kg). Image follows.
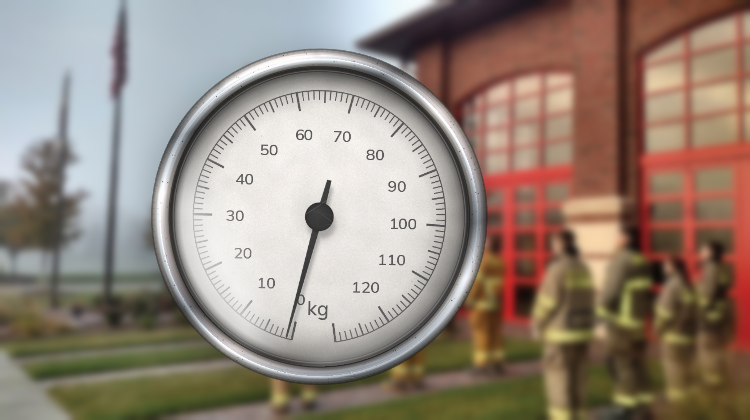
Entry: 1kg
